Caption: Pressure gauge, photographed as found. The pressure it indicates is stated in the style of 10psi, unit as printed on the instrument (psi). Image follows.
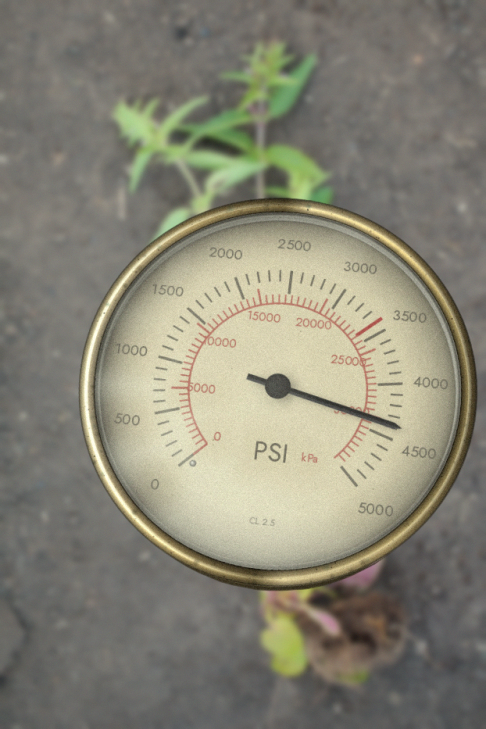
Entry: 4400psi
